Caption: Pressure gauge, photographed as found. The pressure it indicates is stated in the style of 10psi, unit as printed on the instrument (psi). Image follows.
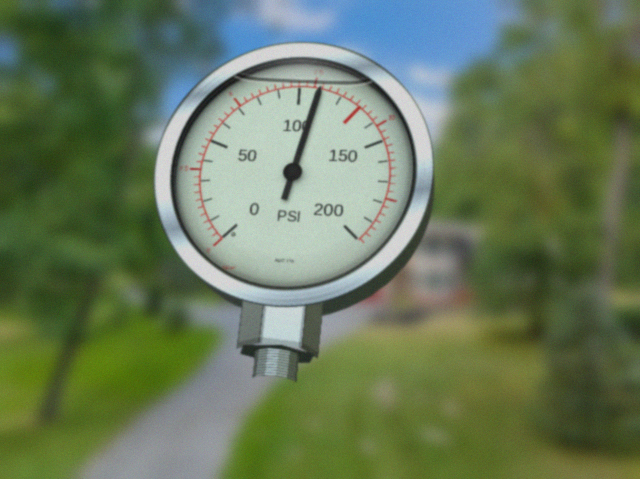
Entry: 110psi
